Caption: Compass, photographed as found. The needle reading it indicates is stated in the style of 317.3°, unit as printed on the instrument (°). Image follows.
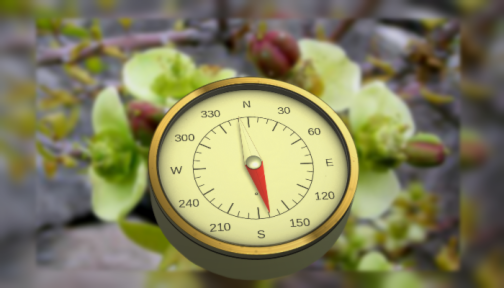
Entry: 170°
